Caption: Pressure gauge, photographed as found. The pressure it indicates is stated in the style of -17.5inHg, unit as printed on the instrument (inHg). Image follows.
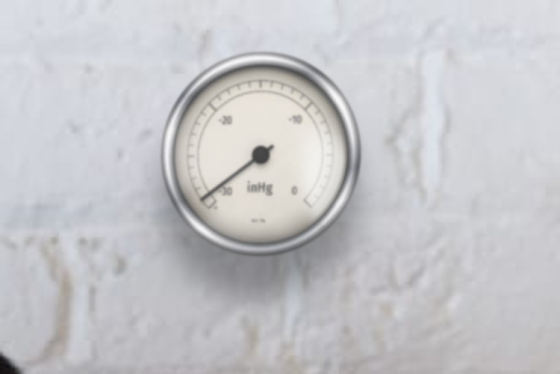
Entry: -29inHg
